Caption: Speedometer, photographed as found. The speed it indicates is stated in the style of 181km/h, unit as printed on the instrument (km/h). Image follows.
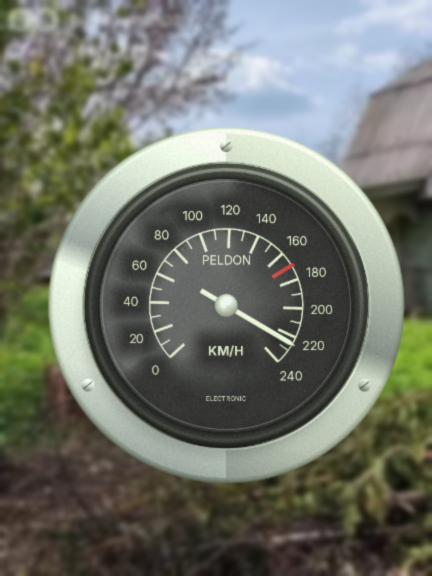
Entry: 225km/h
